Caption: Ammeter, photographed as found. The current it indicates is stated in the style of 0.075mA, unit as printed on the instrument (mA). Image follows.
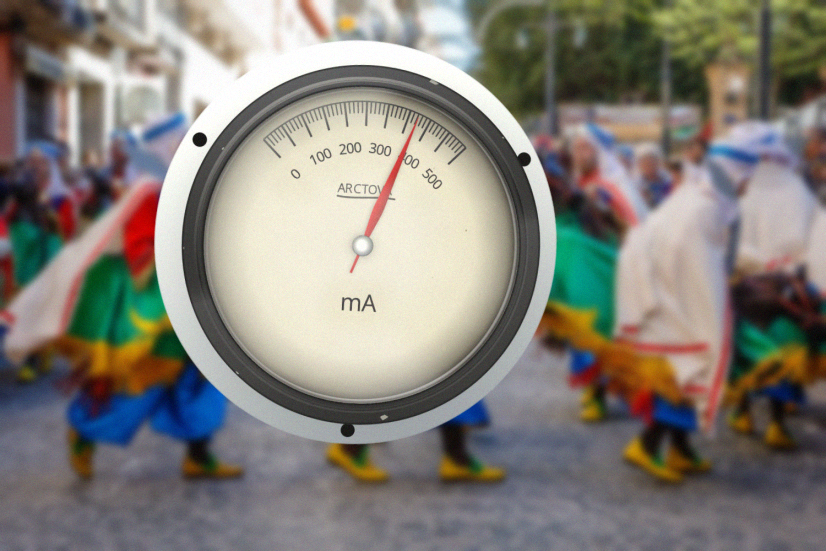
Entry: 370mA
